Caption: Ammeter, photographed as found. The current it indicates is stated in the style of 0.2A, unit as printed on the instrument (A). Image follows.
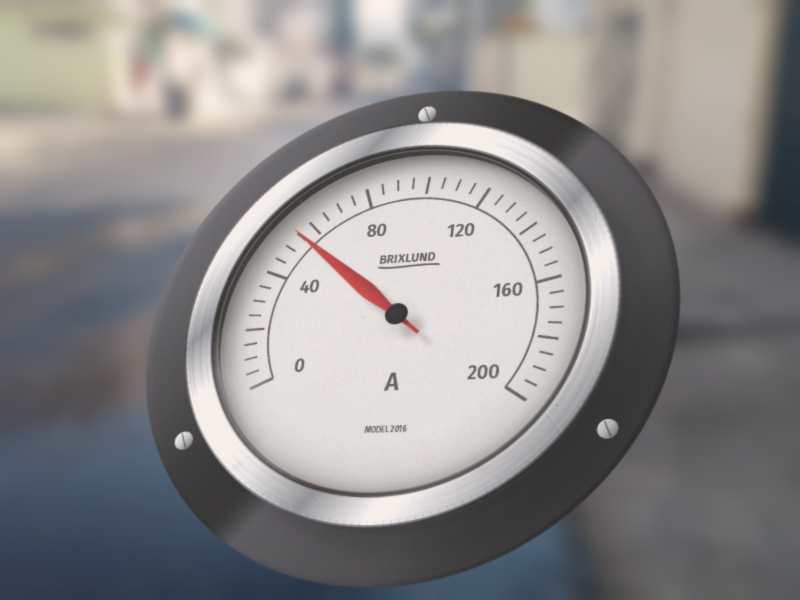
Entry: 55A
